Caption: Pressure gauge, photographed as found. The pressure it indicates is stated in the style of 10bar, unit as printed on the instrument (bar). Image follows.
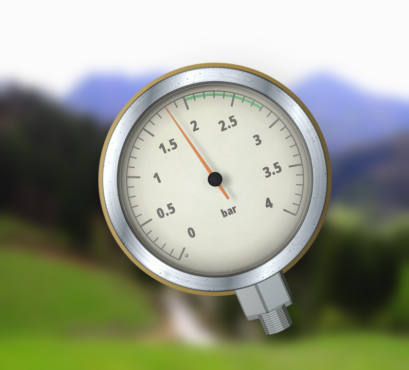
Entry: 1.8bar
